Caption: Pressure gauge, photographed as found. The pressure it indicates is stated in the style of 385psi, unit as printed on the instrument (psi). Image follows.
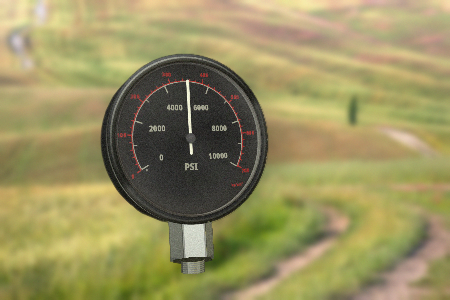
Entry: 5000psi
